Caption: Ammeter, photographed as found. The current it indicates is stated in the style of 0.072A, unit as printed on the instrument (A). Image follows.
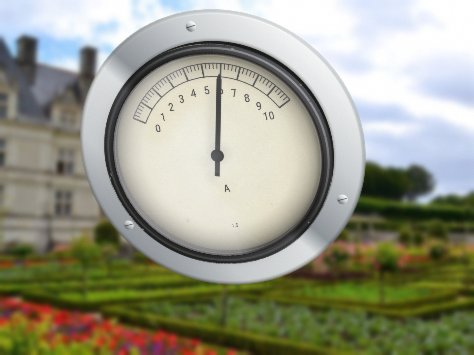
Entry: 6A
